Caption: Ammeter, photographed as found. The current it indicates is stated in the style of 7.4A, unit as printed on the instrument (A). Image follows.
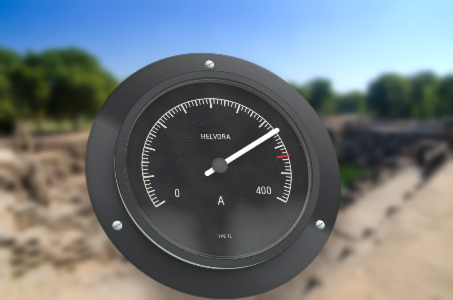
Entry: 300A
